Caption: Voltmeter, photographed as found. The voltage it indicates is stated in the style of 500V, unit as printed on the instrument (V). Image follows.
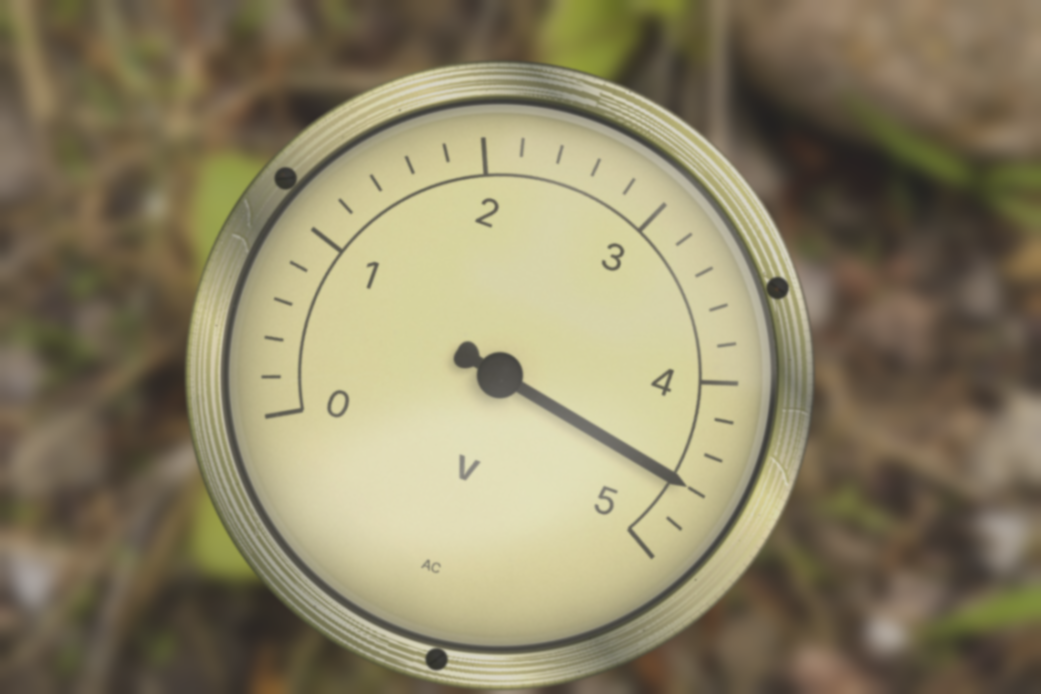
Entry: 4.6V
